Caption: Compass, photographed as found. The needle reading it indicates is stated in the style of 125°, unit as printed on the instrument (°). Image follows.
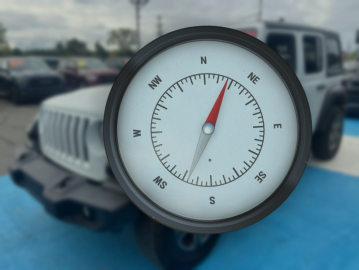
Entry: 25°
